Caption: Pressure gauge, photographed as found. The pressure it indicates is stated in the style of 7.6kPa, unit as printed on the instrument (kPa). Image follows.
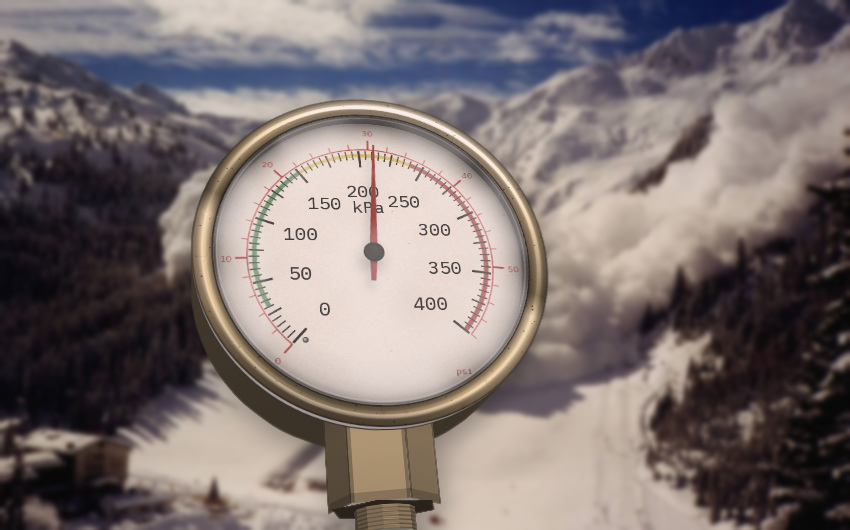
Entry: 210kPa
